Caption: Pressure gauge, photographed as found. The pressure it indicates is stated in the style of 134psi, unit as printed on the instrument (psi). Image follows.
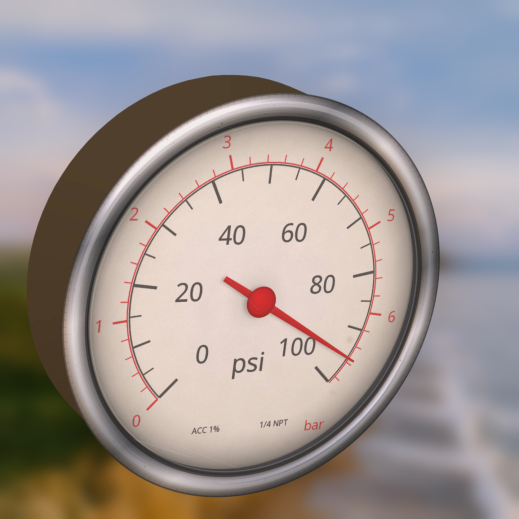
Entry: 95psi
